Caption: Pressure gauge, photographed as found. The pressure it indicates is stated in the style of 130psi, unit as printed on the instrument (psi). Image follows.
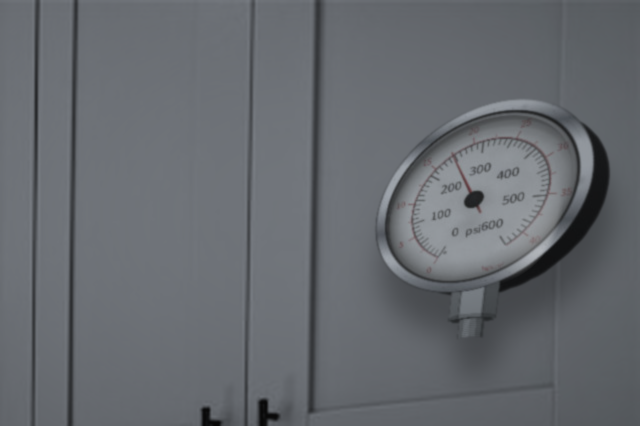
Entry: 250psi
